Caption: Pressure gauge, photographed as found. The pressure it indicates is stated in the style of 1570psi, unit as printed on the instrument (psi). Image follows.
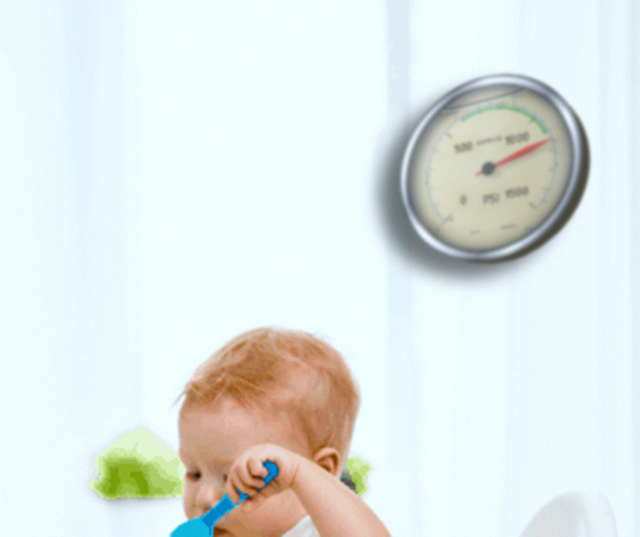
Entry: 1150psi
